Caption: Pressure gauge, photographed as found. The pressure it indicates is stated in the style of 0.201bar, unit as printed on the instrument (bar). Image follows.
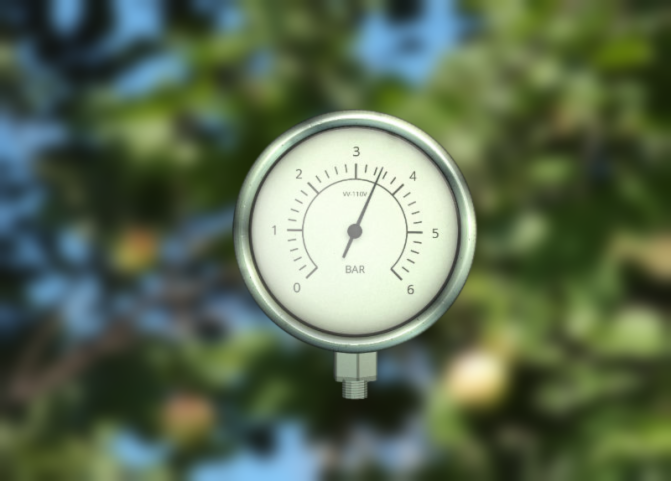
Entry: 3.5bar
